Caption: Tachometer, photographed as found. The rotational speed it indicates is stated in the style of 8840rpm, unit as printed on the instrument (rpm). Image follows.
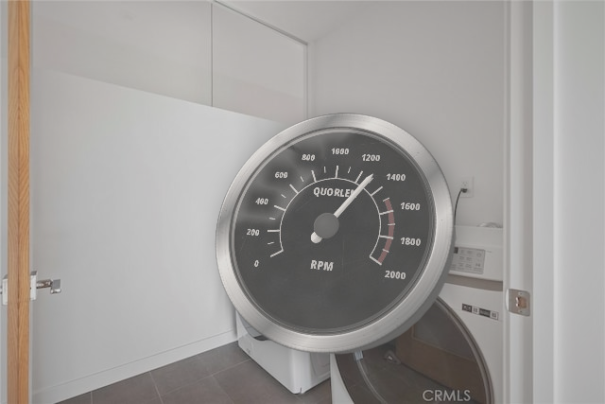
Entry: 1300rpm
